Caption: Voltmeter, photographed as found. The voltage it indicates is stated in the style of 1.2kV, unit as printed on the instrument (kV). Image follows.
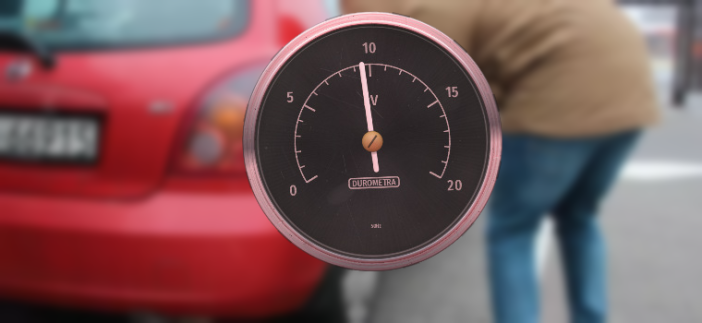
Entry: 9.5kV
